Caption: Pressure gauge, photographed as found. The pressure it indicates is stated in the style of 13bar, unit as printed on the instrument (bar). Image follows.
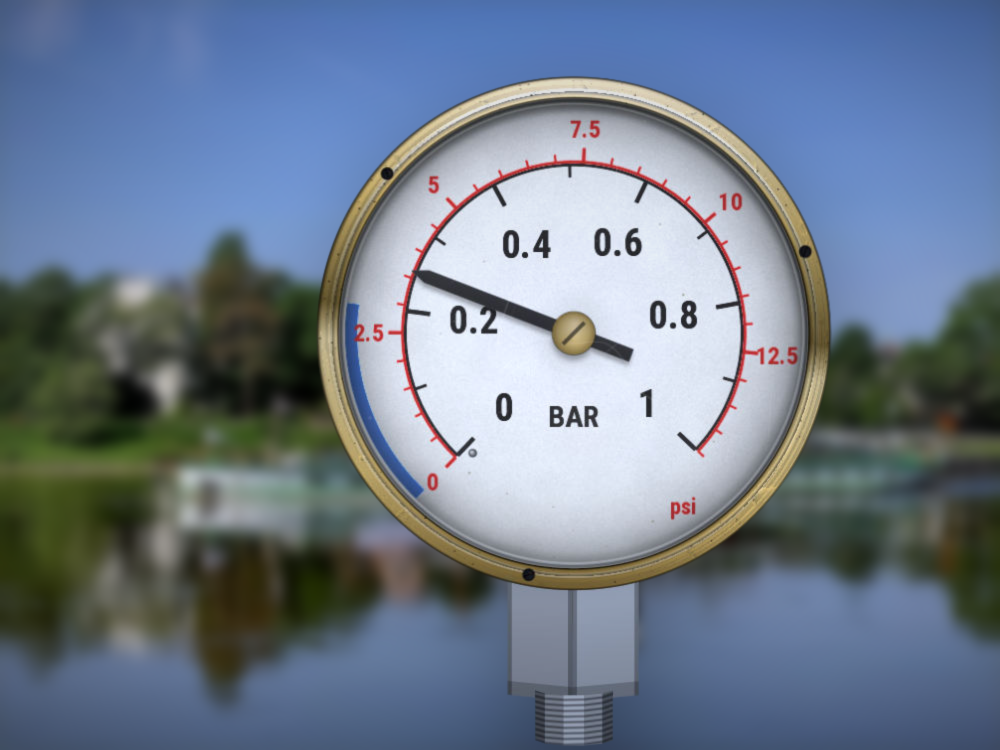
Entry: 0.25bar
